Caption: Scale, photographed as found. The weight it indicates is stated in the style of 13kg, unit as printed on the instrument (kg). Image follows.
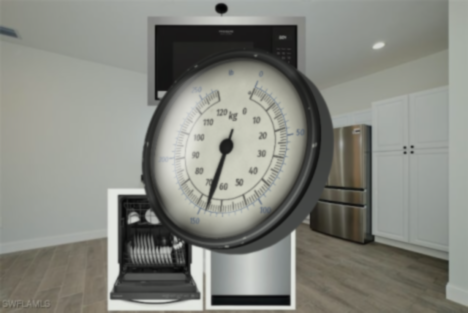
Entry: 65kg
